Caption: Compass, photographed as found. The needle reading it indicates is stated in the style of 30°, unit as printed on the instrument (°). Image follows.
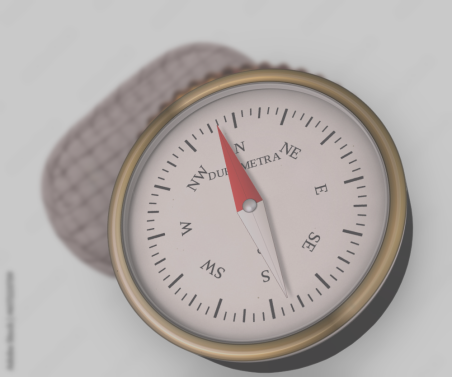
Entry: 350°
